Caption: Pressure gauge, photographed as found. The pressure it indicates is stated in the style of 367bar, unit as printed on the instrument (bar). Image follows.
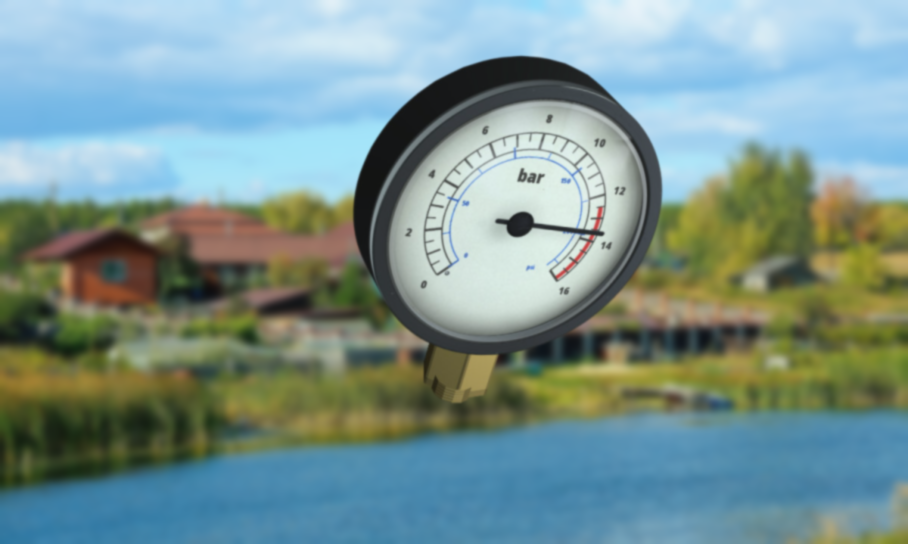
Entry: 13.5bar
